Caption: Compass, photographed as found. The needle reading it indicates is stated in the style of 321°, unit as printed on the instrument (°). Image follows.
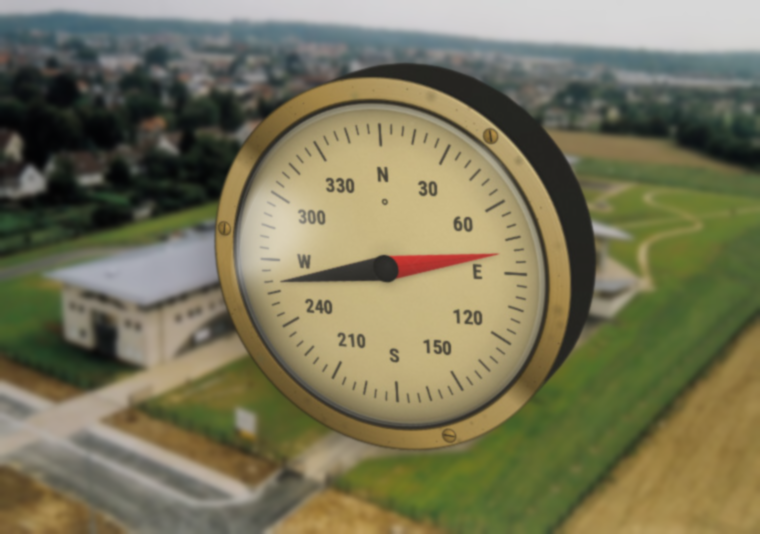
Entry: 80°
